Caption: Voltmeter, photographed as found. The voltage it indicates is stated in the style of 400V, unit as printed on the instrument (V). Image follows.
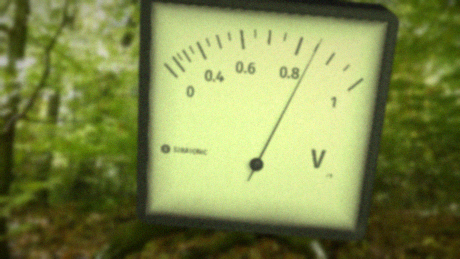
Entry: 0.85V
